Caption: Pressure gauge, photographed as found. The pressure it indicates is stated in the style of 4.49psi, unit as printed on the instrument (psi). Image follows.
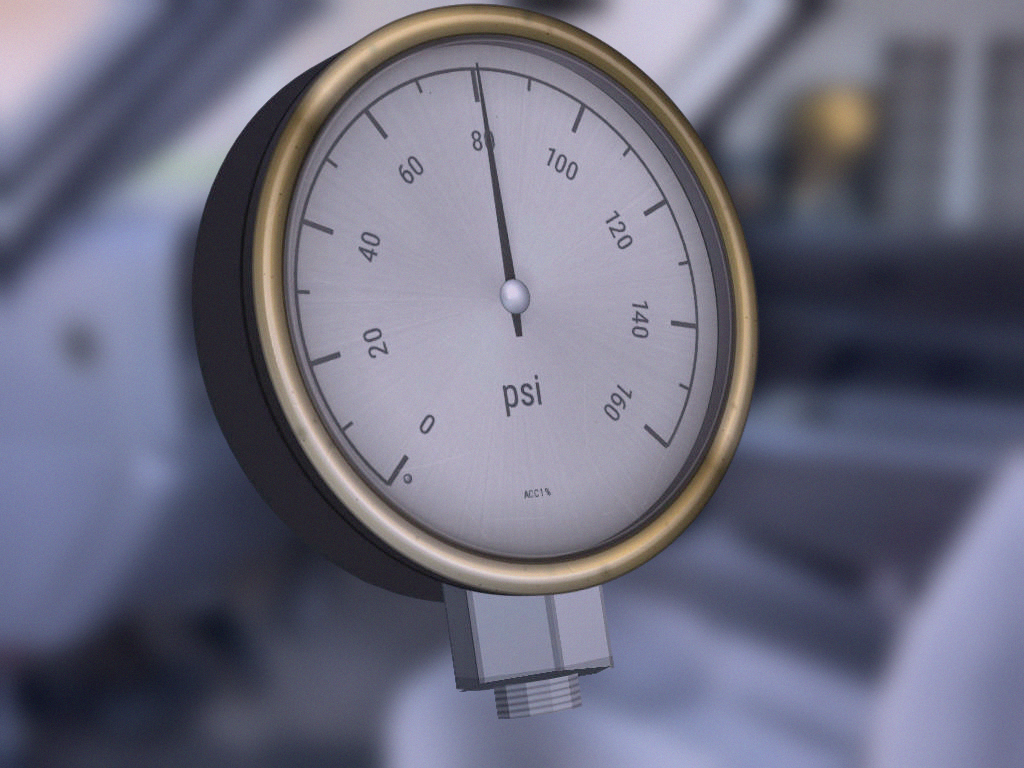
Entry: 80psi
